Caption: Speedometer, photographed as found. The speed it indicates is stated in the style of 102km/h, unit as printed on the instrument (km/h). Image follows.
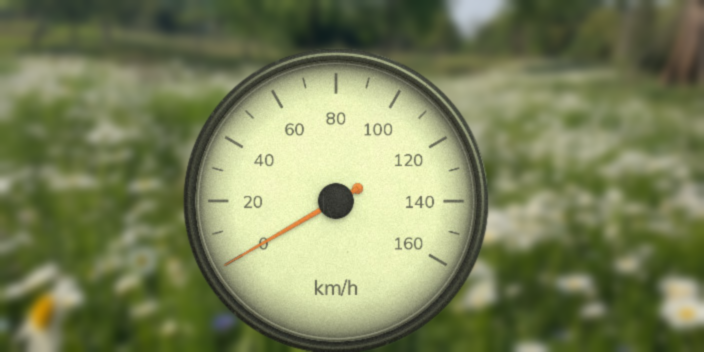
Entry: 0km/h
